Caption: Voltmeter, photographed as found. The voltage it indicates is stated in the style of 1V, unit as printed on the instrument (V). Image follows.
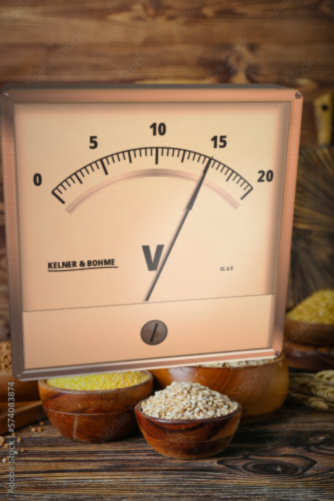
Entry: 15V
